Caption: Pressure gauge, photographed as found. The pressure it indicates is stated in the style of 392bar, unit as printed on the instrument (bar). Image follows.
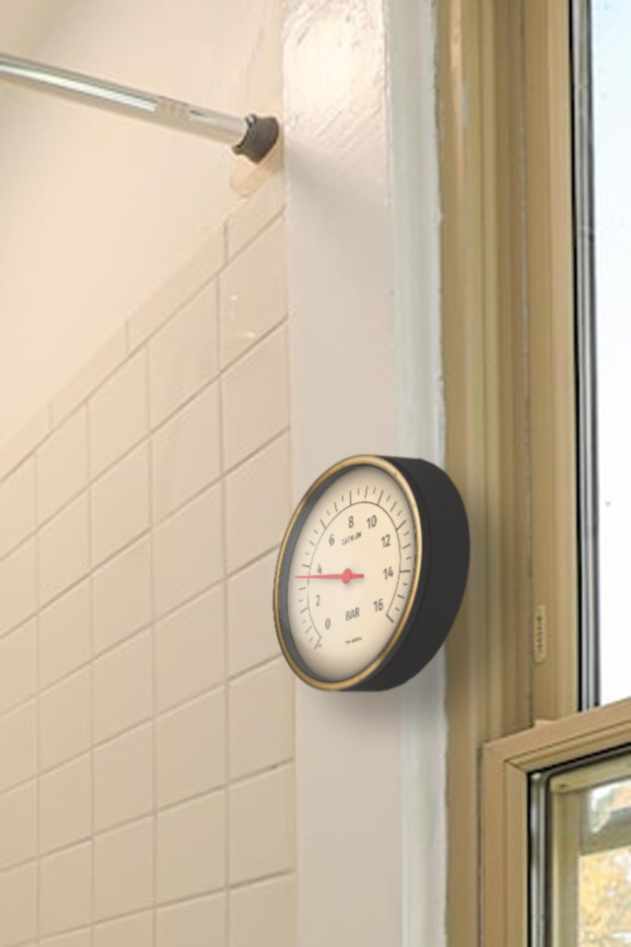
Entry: 3.5bar
